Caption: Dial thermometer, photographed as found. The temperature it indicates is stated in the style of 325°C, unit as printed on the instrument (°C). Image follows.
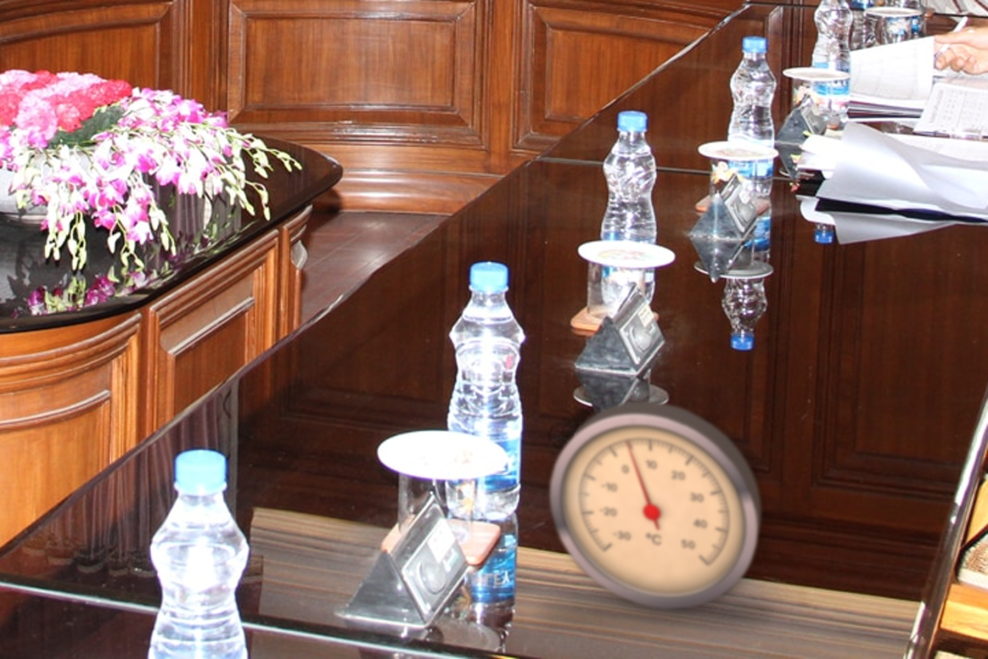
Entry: 5°C
